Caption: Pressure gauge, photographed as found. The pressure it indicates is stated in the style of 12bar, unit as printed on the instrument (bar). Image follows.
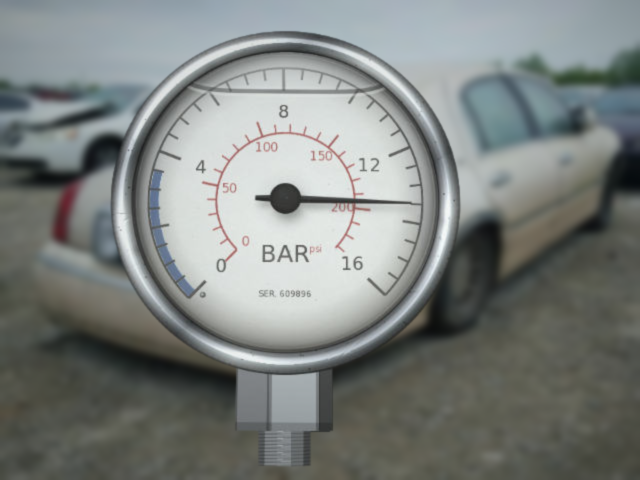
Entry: 13.5bar
